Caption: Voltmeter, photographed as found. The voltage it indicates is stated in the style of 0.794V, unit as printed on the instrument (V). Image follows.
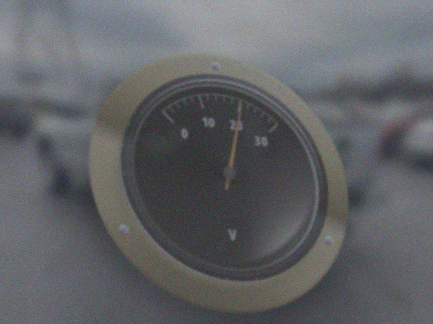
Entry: 20V
